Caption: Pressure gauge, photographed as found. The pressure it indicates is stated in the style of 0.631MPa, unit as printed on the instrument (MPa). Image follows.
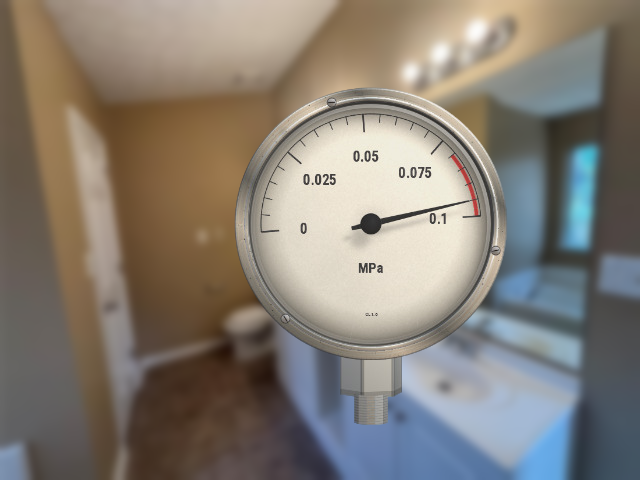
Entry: 0.095MPa
